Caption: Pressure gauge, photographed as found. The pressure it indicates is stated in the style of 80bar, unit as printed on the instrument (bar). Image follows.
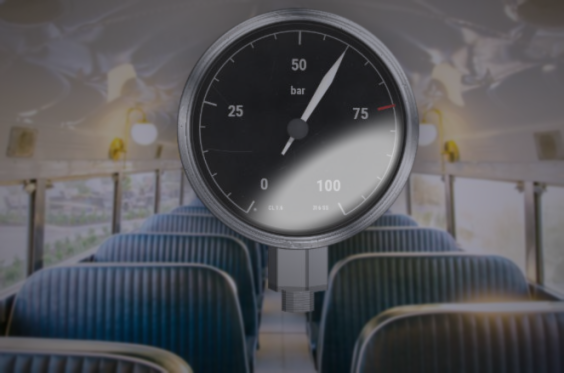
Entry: 60bar
